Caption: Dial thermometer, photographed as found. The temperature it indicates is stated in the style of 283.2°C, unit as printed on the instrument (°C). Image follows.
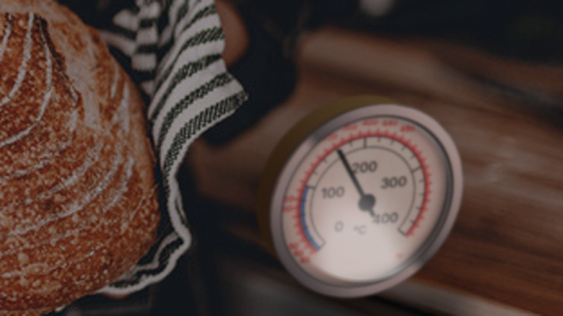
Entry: 160°C
